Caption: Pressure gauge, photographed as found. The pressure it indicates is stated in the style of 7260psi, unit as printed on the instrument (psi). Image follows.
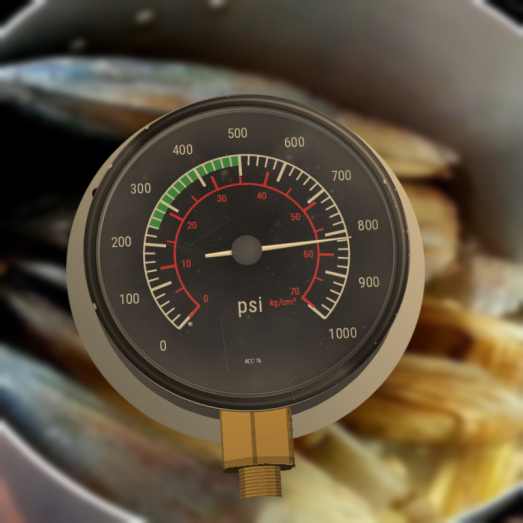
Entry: 820psi
